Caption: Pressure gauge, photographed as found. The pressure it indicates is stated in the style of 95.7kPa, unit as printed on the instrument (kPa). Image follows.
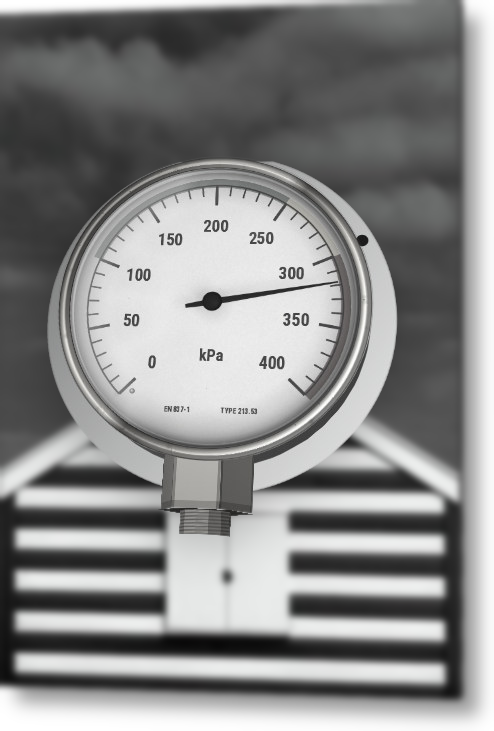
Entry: 320kPa
